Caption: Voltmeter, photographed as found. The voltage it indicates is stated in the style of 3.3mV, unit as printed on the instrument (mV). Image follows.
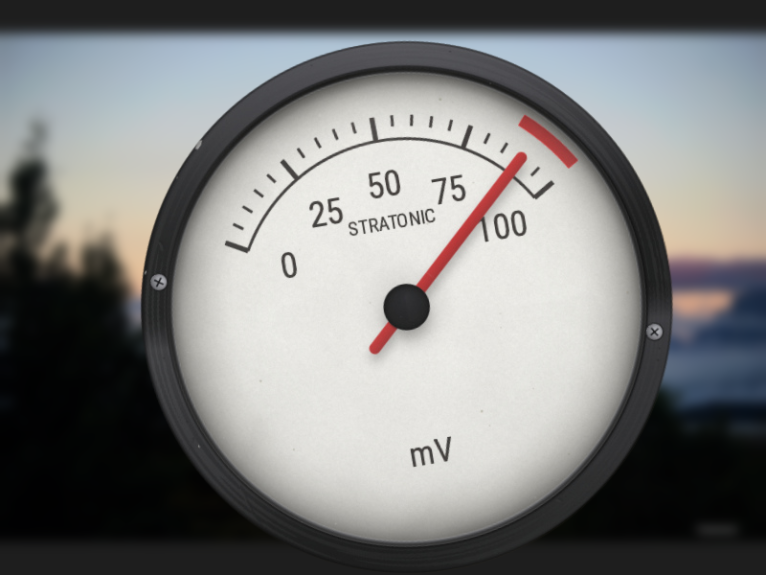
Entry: 90mV
